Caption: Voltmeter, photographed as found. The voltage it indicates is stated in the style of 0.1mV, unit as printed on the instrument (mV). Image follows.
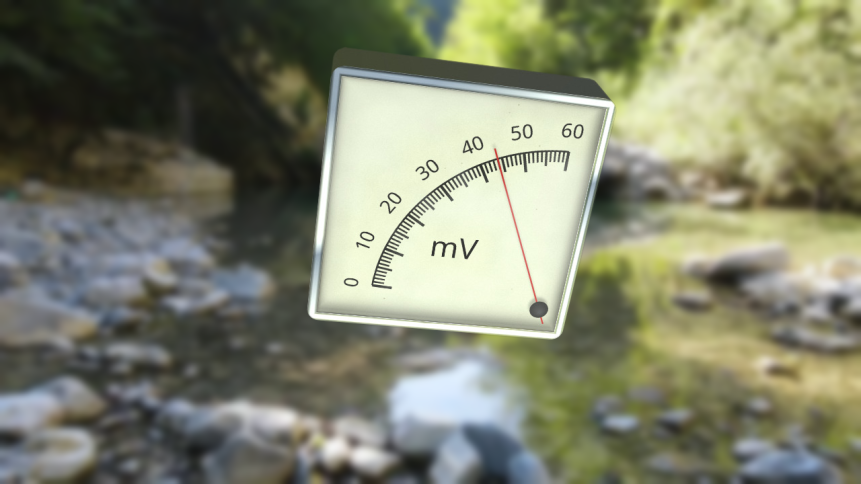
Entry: 44mV
